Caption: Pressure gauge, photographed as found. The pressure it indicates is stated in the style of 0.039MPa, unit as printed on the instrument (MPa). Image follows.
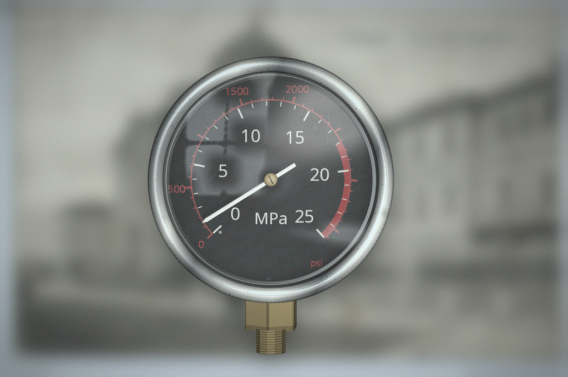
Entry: 1MPa
